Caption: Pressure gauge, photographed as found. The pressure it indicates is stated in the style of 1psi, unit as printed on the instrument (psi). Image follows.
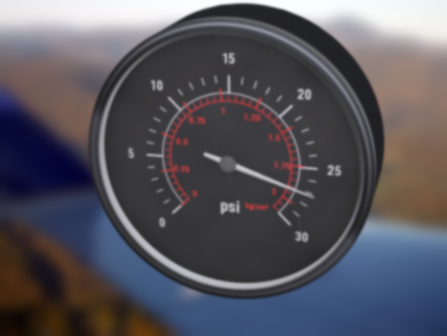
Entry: 27psi
